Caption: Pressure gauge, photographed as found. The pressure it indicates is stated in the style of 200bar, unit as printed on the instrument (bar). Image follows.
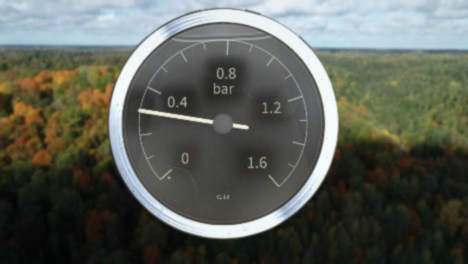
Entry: 0.3bar
